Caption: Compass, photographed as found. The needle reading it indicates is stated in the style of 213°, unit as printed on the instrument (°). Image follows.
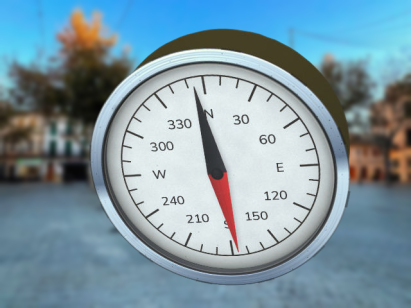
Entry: 175°
